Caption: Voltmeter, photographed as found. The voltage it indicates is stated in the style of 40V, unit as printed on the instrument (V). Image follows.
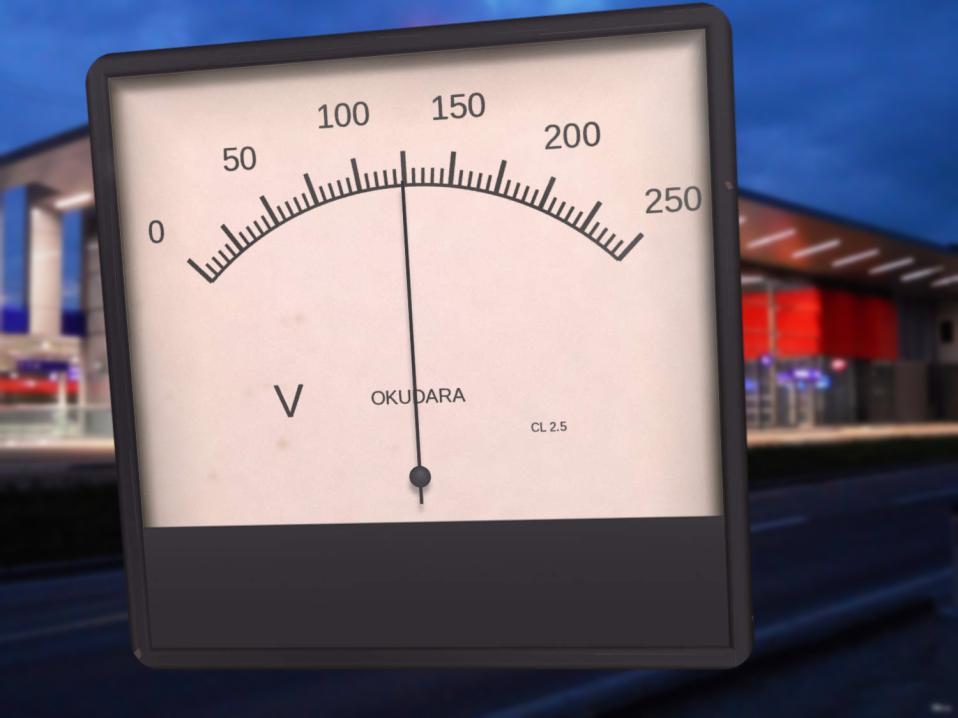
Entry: 125V
